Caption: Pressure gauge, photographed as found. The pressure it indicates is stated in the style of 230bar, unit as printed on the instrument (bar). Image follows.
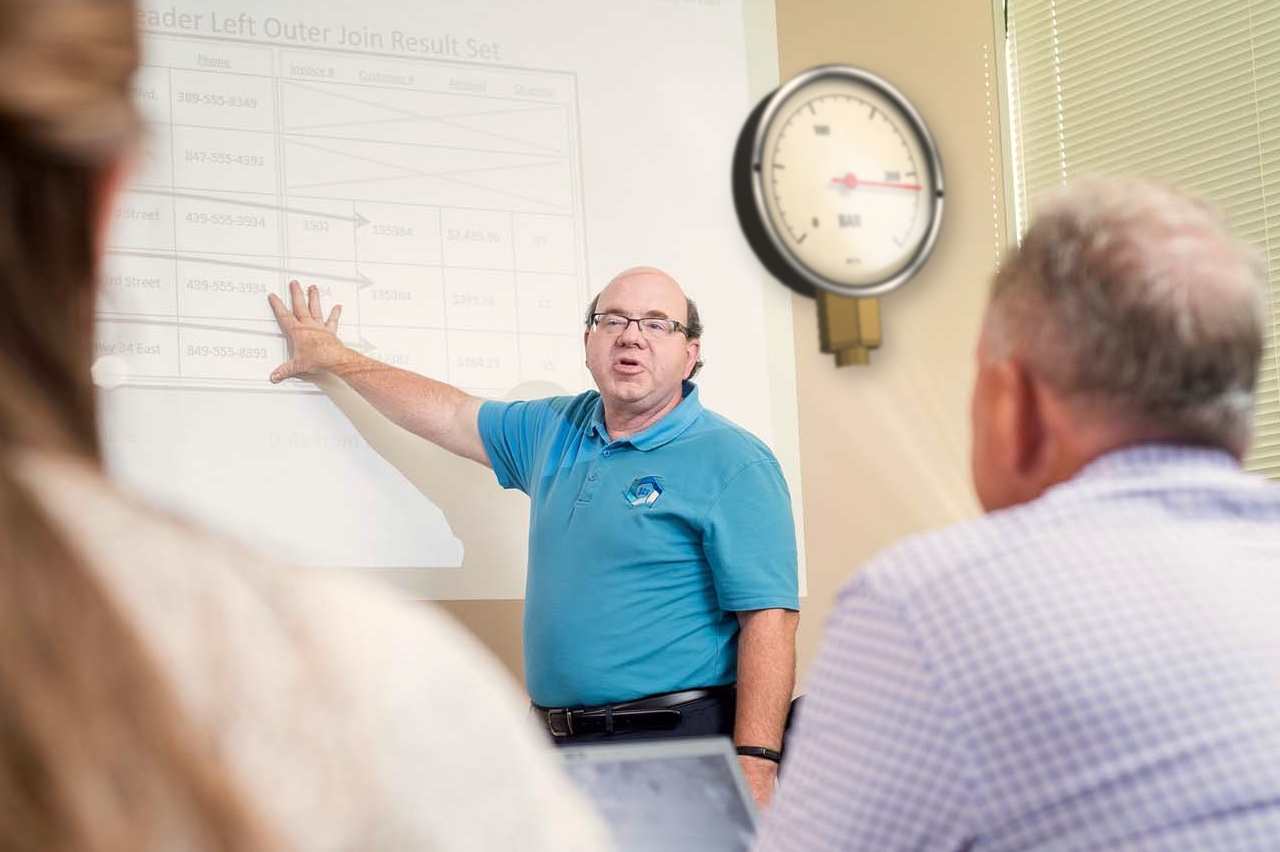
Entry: 210bar
